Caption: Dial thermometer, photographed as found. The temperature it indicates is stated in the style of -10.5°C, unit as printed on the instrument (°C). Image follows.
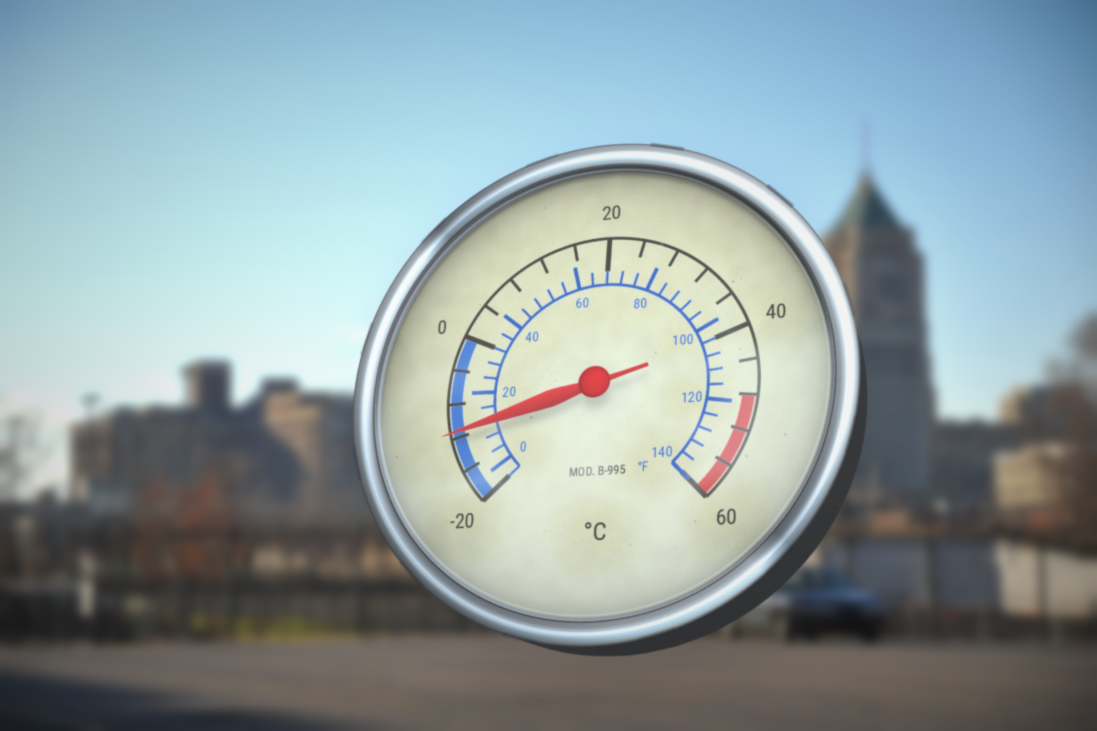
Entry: -12°C
